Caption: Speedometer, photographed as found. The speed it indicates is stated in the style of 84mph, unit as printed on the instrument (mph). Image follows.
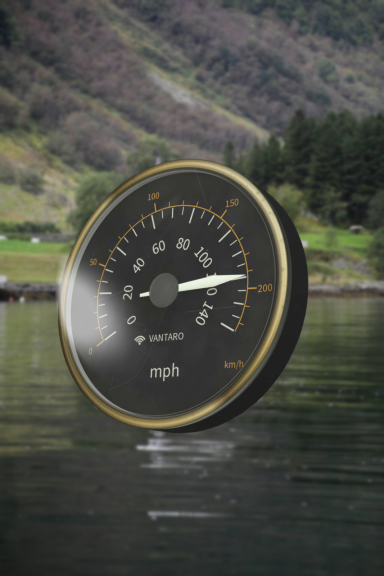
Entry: 120mph
